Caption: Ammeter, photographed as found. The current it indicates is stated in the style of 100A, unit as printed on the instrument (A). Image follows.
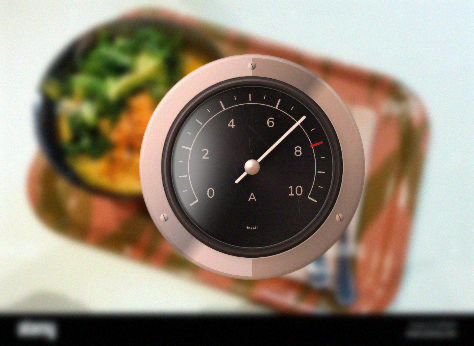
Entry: 7A
